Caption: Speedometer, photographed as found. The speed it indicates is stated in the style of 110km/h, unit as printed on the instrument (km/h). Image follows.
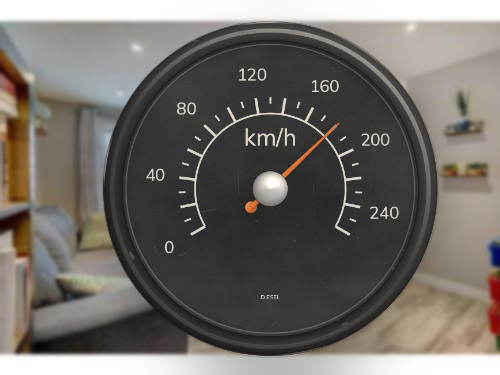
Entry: 180km/h
